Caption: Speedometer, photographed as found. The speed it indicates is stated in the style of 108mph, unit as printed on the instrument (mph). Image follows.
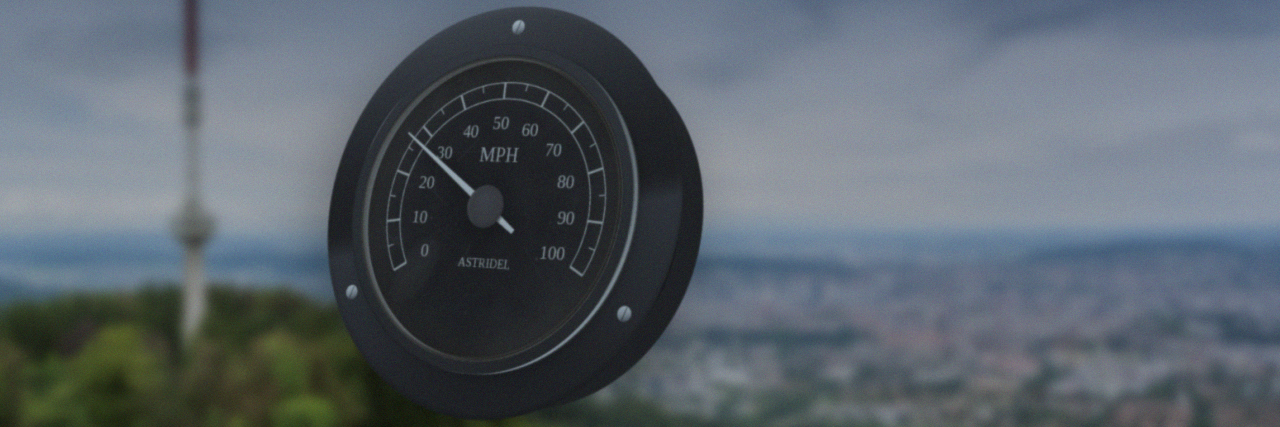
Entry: 27.5mph
